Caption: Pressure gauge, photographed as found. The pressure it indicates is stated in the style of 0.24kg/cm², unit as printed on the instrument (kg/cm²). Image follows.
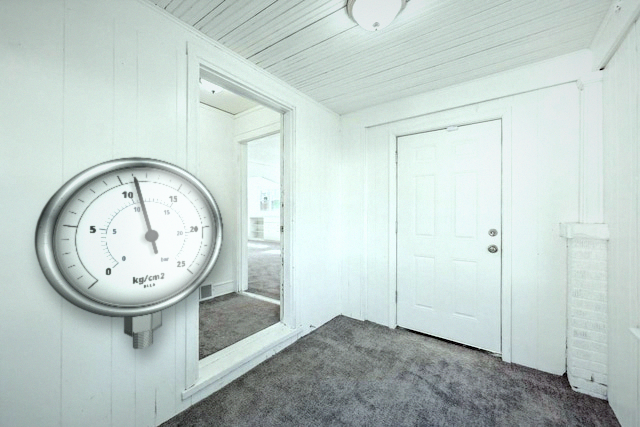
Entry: 11kg/cm²
